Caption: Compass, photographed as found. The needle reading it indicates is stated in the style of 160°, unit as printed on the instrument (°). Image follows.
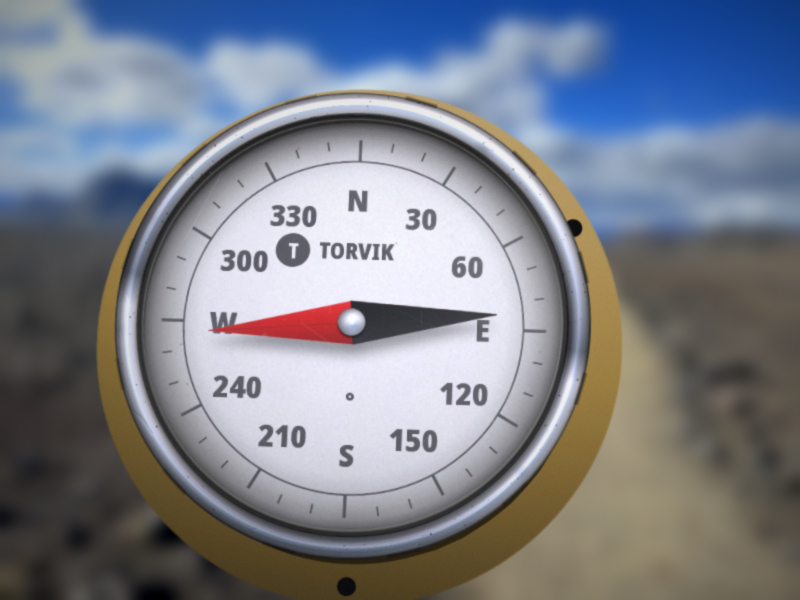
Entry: 265°
